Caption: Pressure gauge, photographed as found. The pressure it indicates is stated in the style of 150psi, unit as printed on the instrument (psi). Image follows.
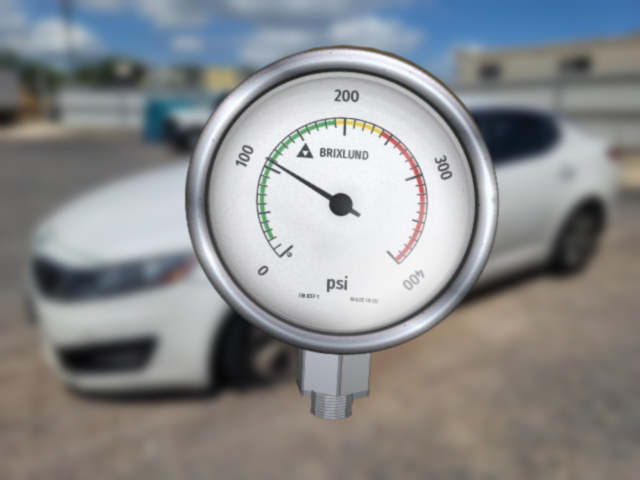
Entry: 110psi
